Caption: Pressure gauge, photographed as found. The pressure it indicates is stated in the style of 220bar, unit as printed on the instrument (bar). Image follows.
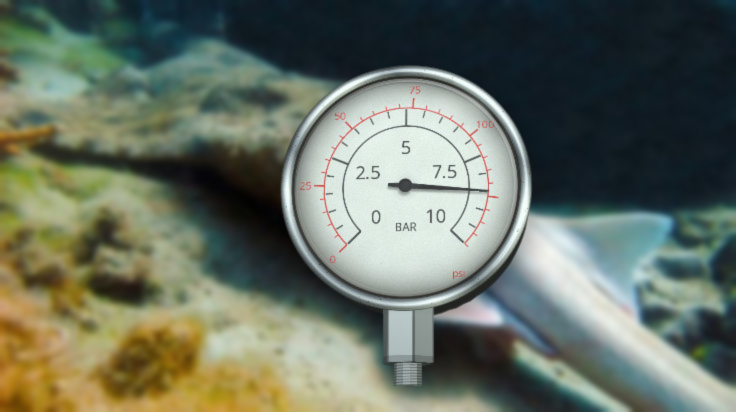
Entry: 8.5bar
